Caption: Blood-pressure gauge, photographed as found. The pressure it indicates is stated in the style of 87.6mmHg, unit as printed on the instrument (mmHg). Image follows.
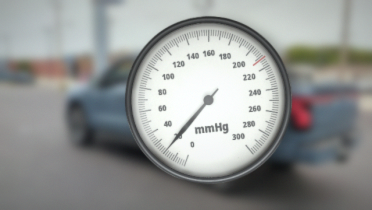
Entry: 20mmHg
